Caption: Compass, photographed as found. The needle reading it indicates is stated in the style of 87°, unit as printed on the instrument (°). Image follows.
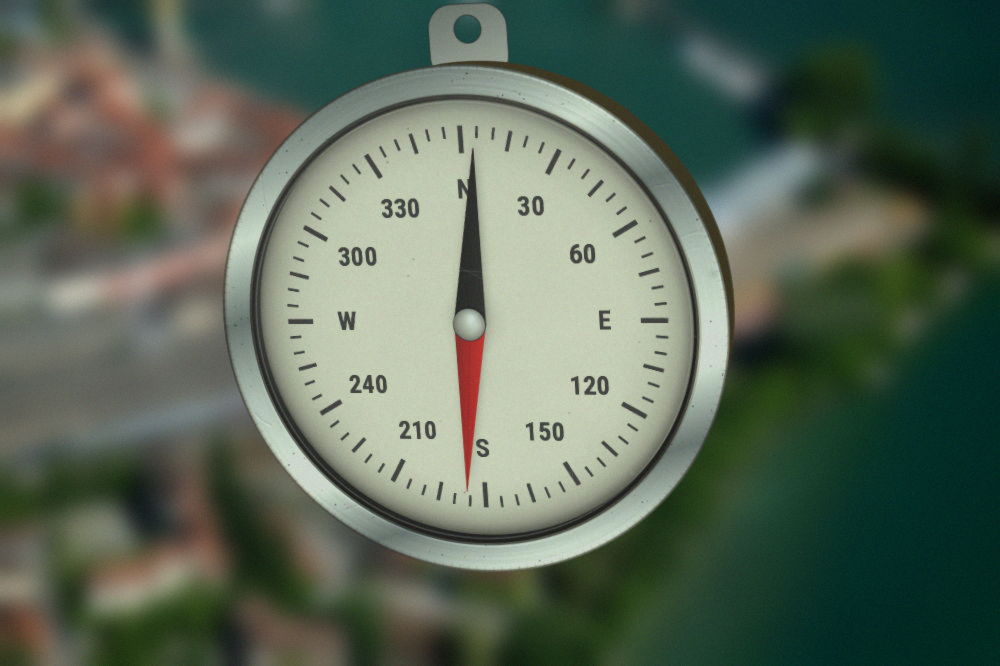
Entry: 185°
